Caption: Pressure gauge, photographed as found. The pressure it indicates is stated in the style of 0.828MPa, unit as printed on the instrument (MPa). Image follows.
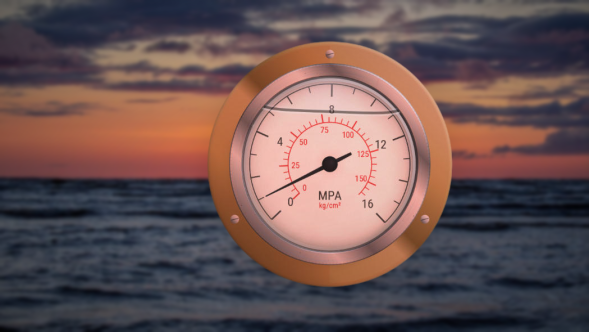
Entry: 1MPa
